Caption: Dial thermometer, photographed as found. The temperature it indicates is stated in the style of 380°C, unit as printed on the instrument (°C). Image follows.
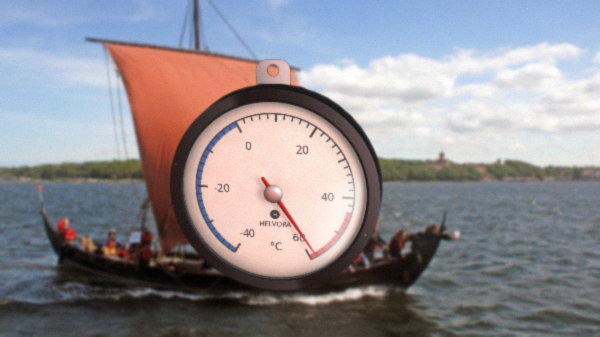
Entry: 58°C
